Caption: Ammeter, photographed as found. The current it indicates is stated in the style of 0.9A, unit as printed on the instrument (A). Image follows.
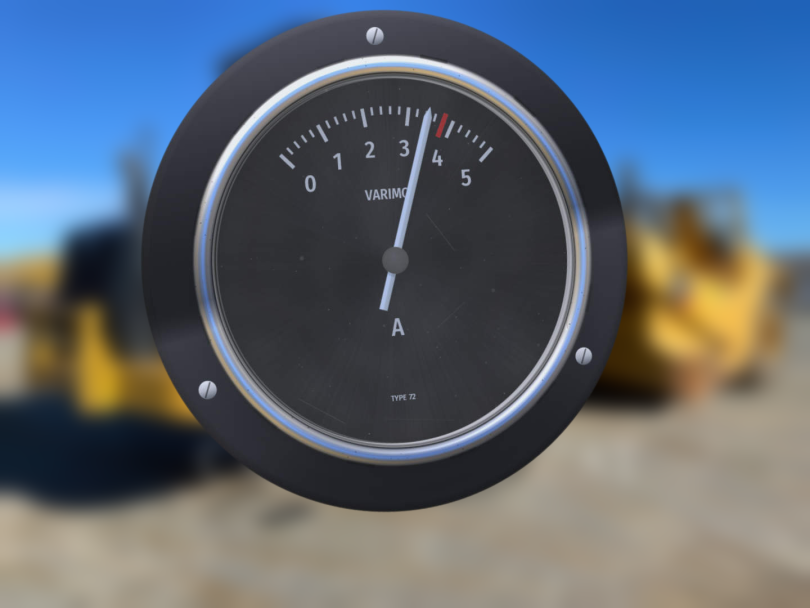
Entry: 3.4A
